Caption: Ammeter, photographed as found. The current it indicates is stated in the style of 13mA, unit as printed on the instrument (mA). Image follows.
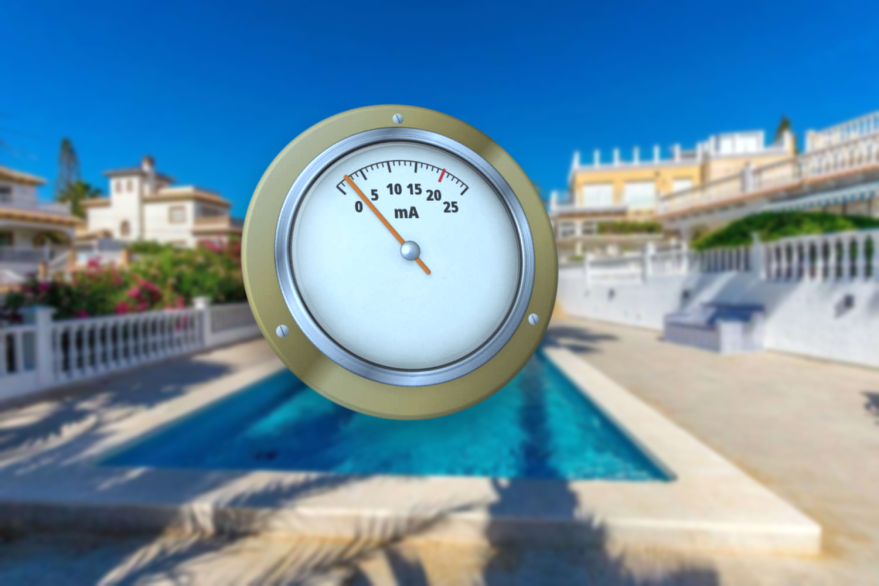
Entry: 2mA
